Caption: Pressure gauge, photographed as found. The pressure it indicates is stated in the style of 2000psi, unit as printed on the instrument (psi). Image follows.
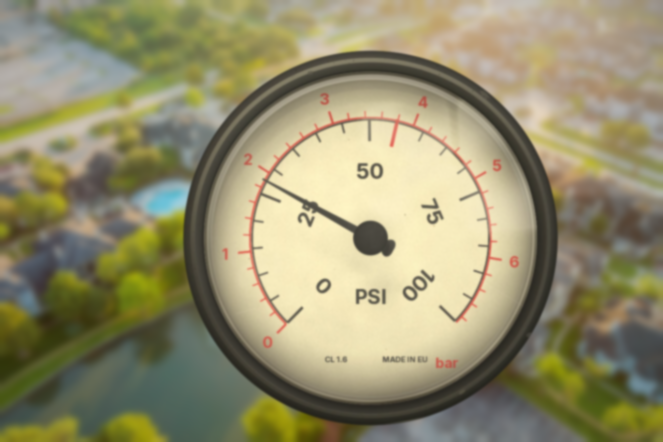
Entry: 27.5psi
